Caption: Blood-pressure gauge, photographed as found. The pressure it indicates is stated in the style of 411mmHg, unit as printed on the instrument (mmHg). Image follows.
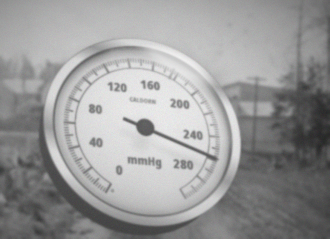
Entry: 260mmHg
